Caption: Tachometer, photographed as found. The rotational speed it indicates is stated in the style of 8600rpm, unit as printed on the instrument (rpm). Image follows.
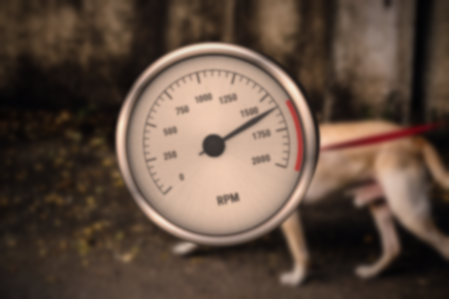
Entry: 1600rpm
